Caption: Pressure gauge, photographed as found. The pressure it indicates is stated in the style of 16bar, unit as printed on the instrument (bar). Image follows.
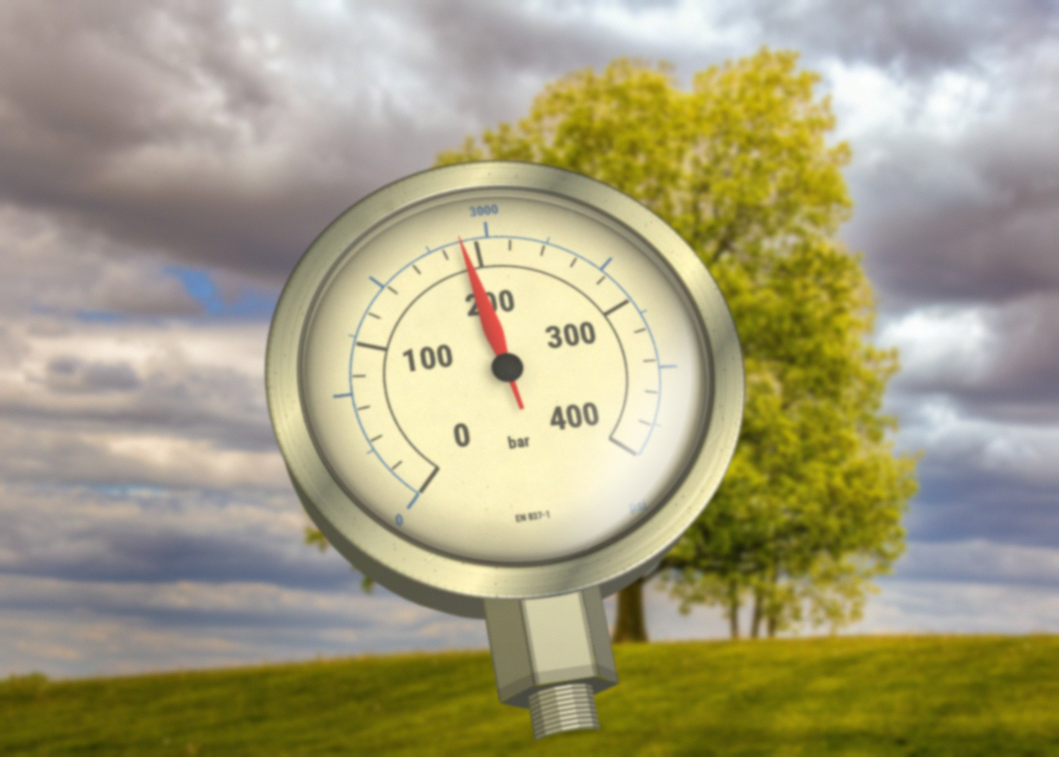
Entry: 190bar
